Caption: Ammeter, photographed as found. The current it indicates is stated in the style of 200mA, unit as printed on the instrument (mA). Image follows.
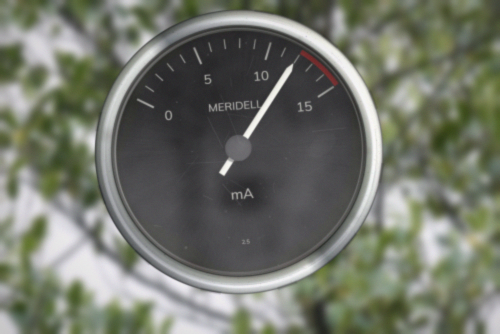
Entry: 12mA
